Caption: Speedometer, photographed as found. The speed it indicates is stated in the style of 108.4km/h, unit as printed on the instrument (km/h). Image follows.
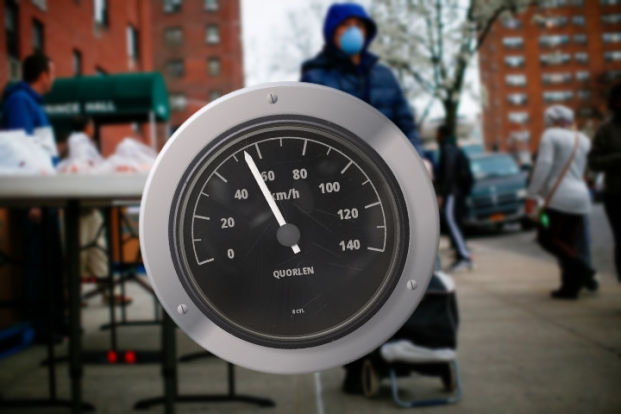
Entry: 55km/h
